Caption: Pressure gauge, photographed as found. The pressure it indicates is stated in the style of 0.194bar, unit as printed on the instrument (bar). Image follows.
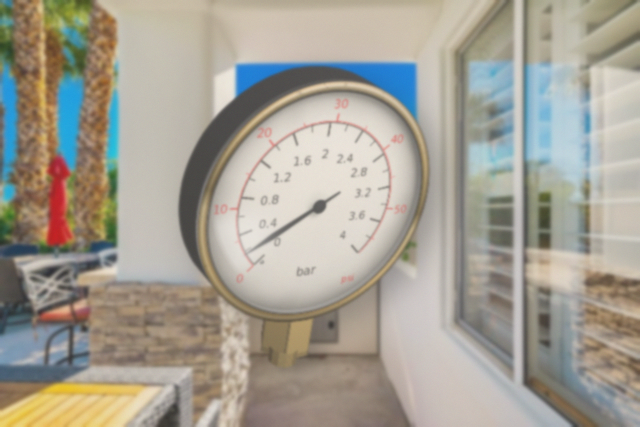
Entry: 0.2bar
